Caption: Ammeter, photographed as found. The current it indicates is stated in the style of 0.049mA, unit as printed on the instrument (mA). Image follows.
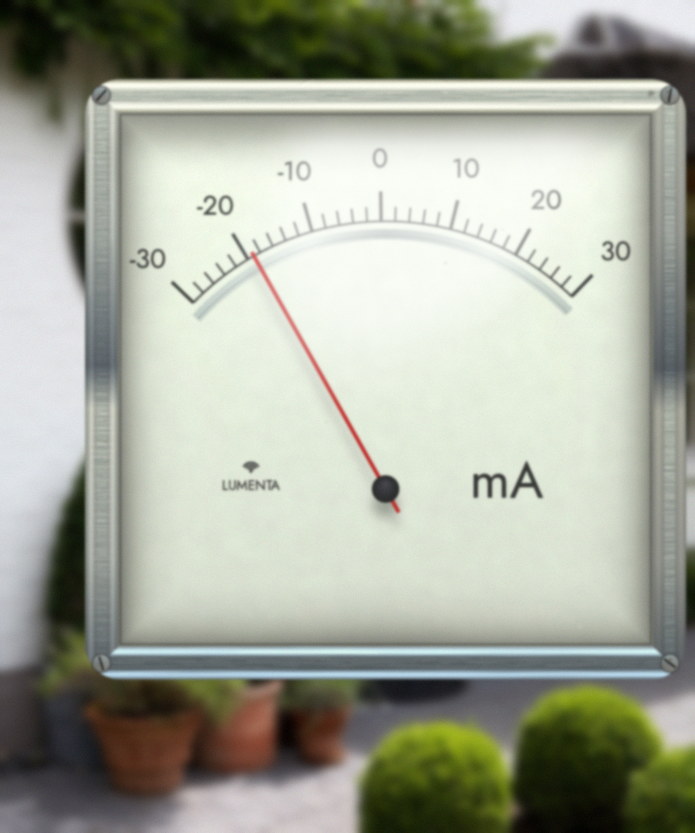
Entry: -19mA
